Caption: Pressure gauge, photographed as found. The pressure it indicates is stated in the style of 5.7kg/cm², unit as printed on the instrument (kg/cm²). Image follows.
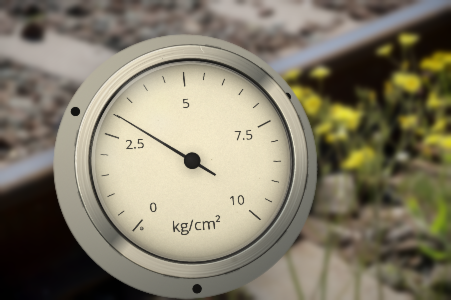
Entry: 3kg/cm²
